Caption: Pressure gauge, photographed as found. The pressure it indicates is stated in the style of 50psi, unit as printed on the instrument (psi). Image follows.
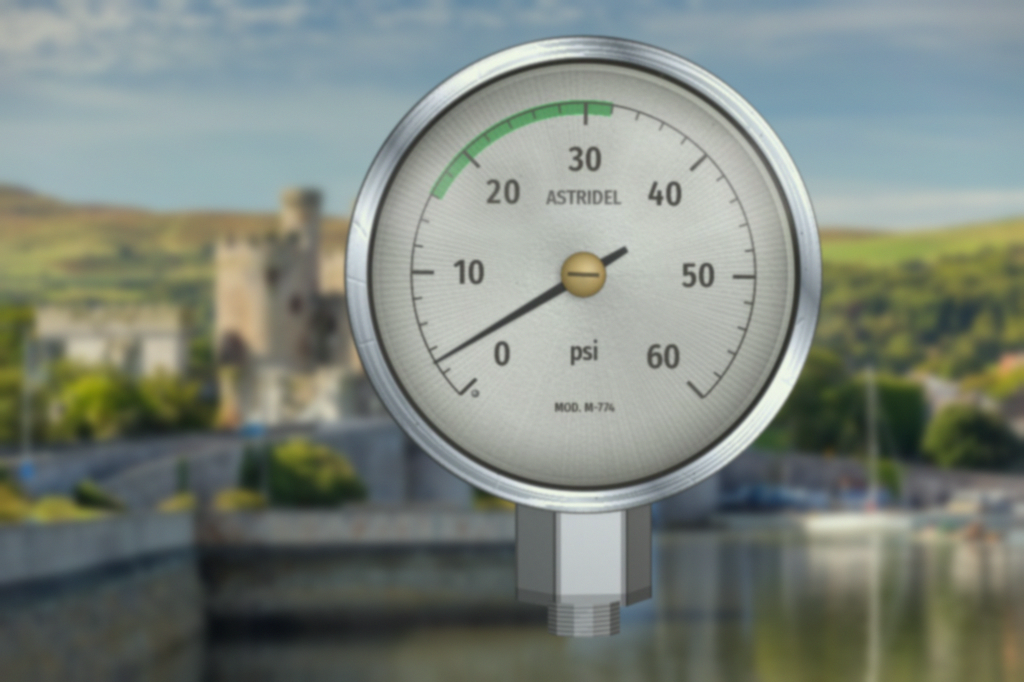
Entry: 3psi
